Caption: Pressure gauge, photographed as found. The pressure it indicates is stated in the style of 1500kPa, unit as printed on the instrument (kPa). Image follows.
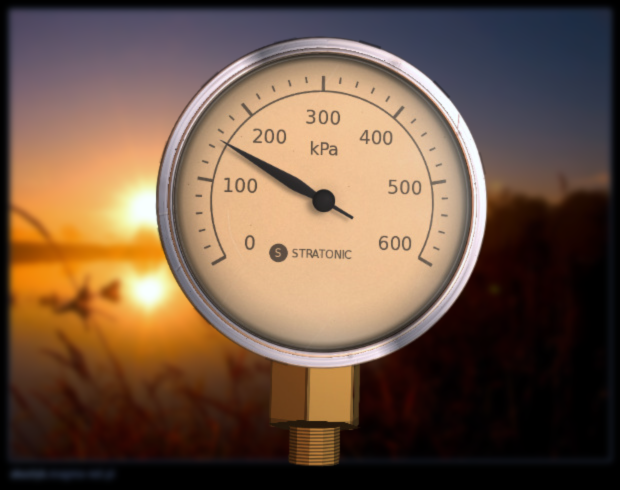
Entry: 150kPa
